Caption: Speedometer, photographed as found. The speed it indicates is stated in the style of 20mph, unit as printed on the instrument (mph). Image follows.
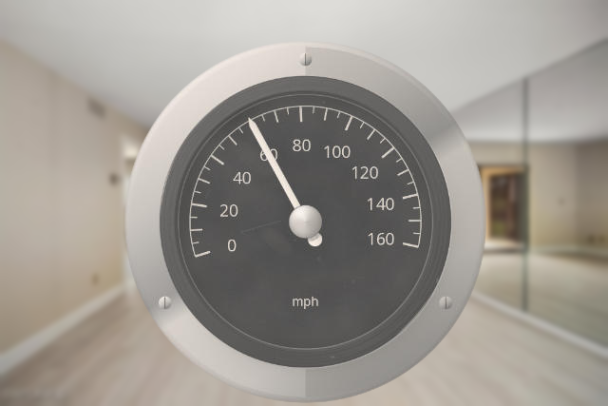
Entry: 60mph
